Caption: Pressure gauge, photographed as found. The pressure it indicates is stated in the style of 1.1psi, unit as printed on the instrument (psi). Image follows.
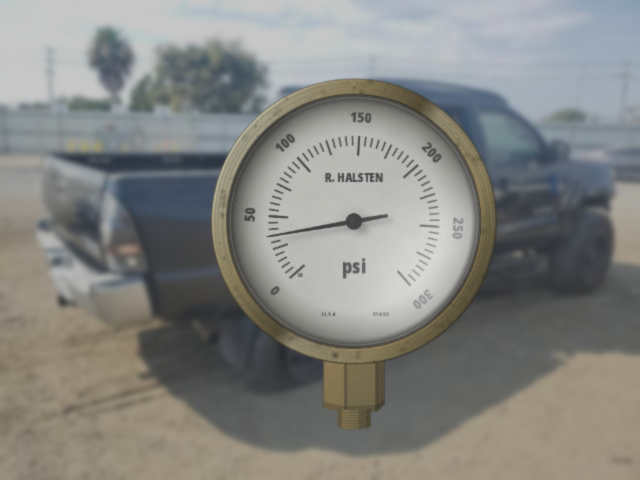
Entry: 35psi
